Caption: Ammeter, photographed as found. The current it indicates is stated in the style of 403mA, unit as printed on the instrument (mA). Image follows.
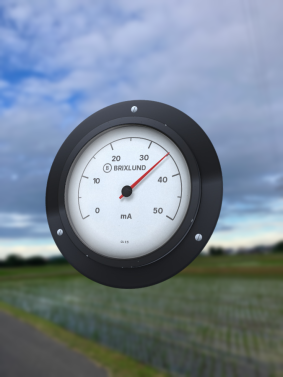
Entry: 35mA
